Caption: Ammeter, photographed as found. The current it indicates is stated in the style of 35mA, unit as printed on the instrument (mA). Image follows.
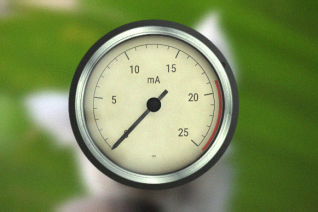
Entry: 0mA
